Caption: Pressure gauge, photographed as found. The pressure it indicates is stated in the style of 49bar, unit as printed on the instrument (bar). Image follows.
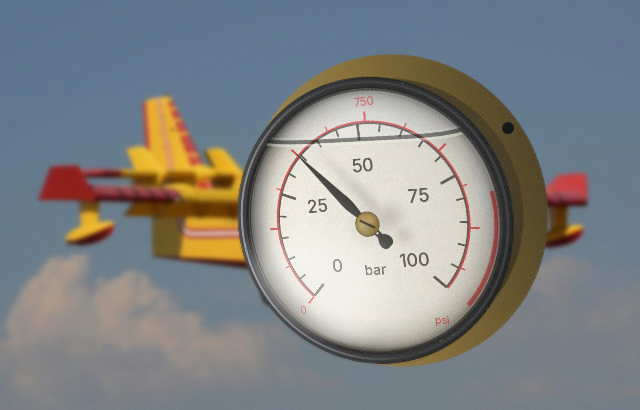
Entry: 35bar
